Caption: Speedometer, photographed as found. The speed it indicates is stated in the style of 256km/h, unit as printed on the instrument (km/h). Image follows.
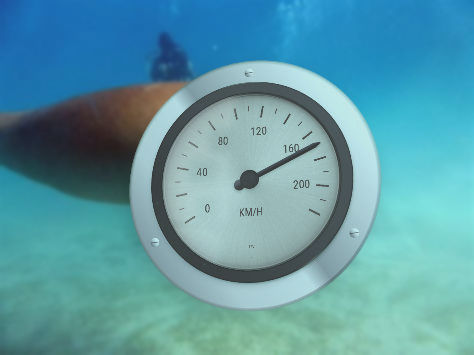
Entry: 170km/h
